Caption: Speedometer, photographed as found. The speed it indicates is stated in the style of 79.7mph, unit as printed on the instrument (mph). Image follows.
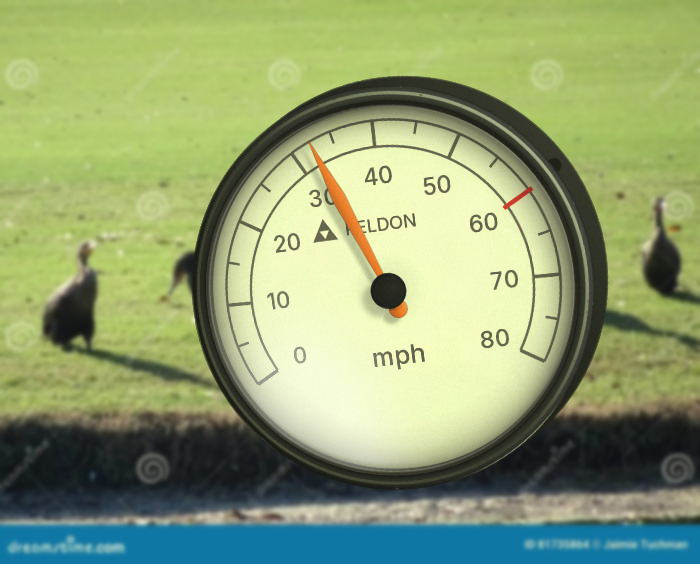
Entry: 32.5mph
